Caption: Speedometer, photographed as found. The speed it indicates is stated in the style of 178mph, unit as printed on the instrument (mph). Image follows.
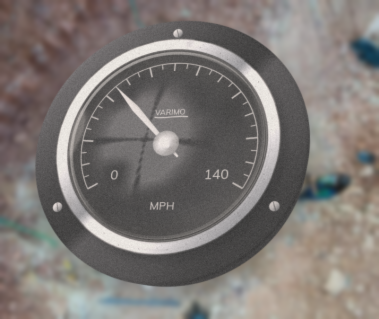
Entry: 45mph
